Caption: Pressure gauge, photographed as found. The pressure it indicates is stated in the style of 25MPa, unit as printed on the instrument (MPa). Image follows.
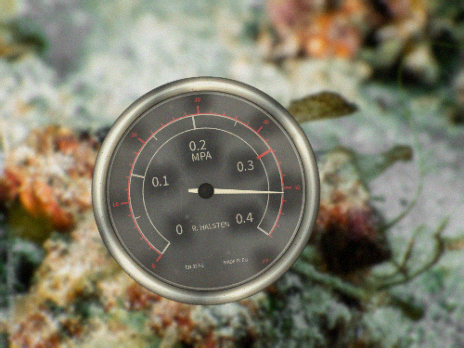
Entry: 0.35MPa
